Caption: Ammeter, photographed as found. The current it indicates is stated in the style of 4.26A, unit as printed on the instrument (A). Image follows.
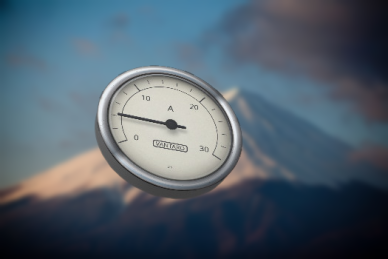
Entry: 4A
